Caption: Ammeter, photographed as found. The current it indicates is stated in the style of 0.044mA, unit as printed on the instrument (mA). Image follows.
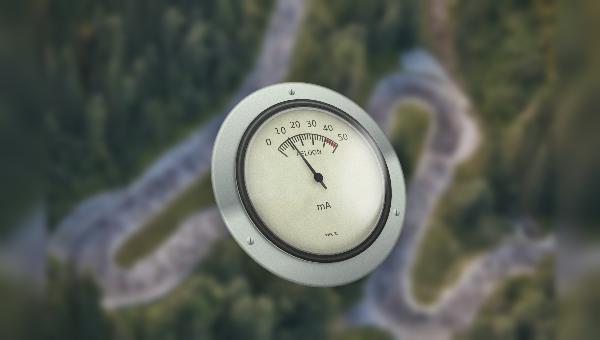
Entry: 10mA
